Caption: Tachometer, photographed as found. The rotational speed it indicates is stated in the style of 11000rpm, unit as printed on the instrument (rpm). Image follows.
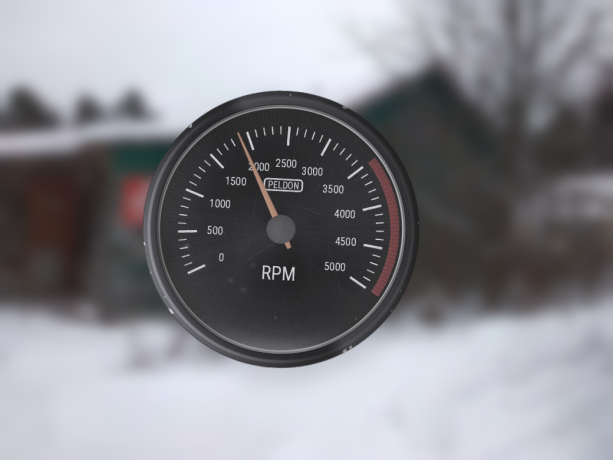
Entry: 1900rpm
